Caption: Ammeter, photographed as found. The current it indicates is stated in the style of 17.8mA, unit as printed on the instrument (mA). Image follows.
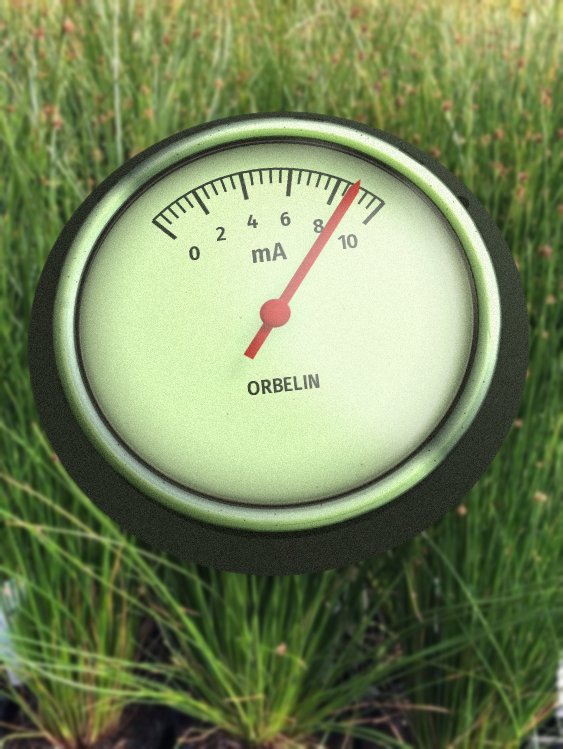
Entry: 8.8mA
